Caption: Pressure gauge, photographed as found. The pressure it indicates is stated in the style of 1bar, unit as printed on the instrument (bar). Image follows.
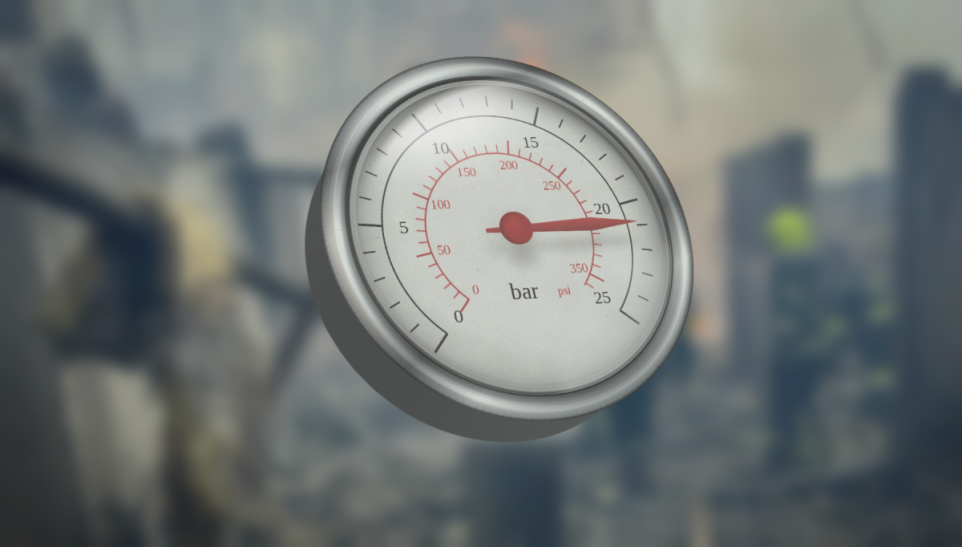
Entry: 21bar
